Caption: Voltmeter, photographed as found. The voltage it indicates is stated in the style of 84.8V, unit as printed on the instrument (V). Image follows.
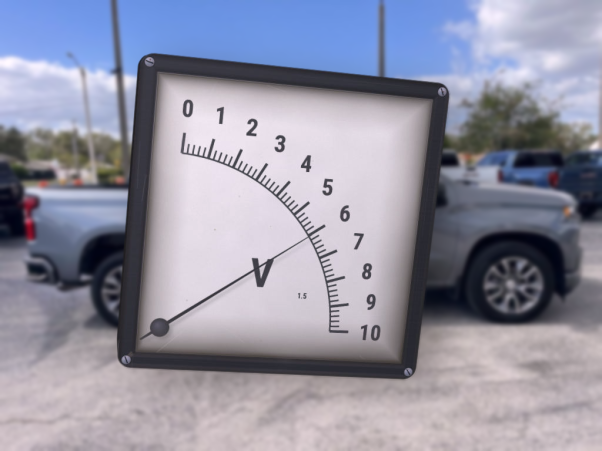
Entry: 6V
